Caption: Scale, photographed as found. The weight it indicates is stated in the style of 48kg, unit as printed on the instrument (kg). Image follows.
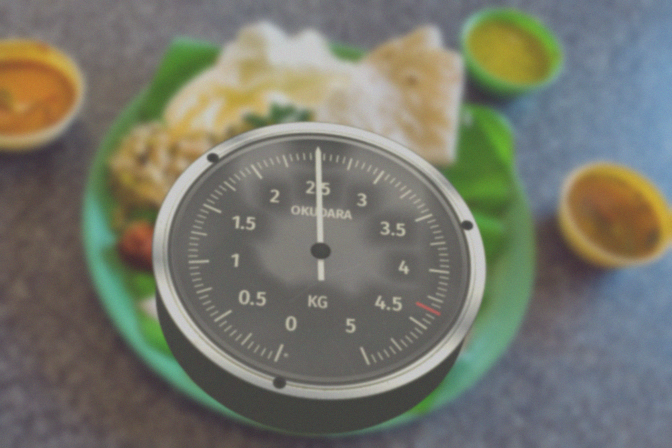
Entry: 2.5kg
